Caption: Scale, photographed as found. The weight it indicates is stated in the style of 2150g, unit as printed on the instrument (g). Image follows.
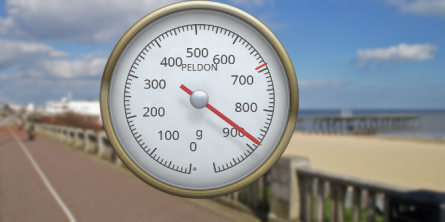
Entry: 880g
